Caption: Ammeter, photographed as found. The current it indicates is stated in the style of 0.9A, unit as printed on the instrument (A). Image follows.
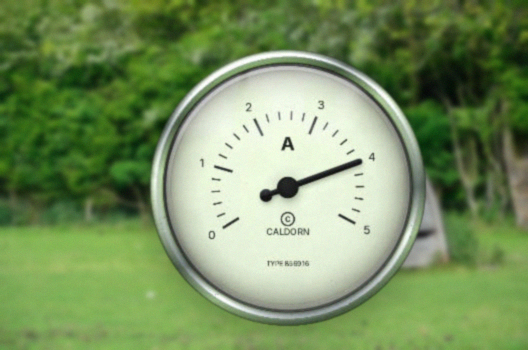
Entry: 4A
